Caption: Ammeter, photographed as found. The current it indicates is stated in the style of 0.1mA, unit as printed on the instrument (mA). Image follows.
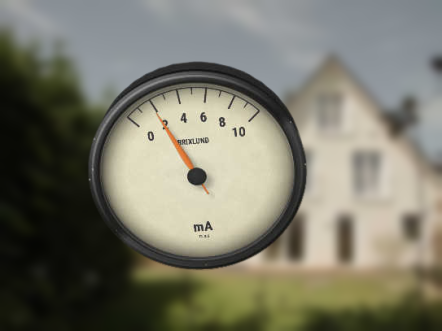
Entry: 2mA
